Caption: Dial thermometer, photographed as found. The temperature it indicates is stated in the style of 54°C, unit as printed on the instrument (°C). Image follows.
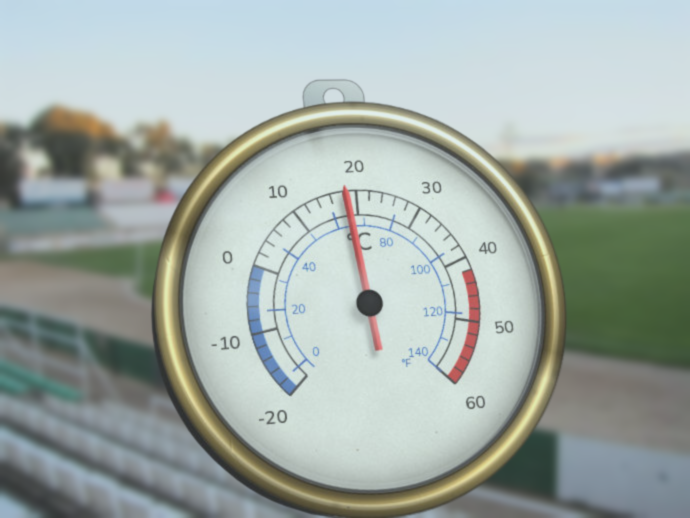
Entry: 18°C
